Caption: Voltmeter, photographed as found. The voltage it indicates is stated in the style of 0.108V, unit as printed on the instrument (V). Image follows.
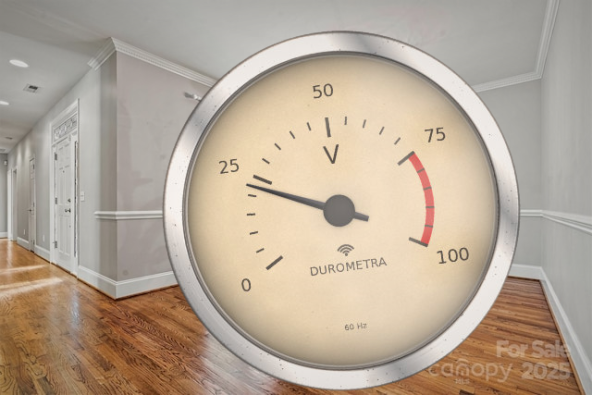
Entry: 22.5V
